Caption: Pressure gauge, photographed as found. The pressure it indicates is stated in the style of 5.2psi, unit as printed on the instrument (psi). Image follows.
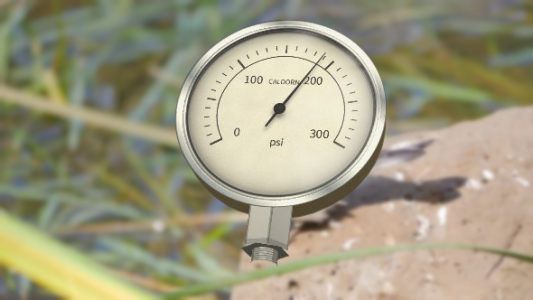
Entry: 190psi
